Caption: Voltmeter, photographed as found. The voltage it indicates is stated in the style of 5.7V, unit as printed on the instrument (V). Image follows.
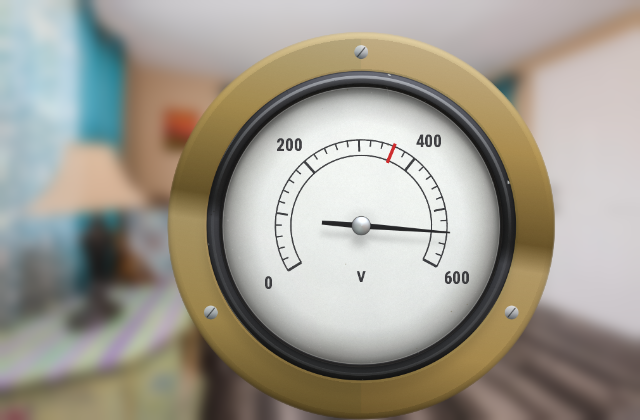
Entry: 540V
